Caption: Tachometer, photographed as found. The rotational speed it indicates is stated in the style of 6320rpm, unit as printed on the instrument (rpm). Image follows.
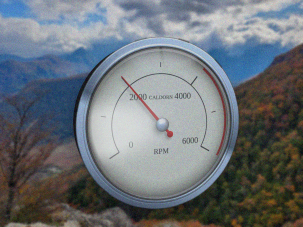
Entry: 2000rpm
